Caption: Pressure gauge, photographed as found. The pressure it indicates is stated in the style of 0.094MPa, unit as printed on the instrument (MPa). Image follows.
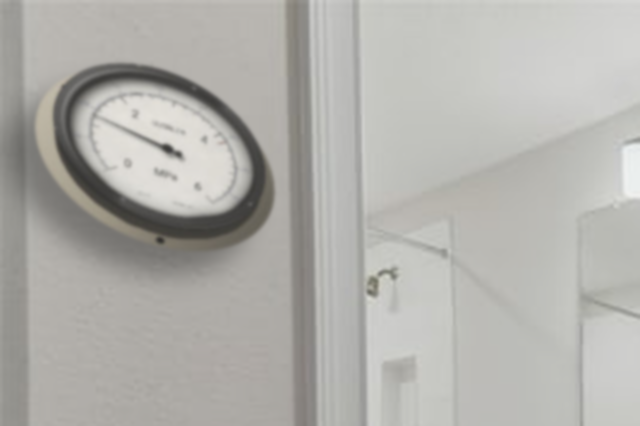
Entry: 1.2MPa
